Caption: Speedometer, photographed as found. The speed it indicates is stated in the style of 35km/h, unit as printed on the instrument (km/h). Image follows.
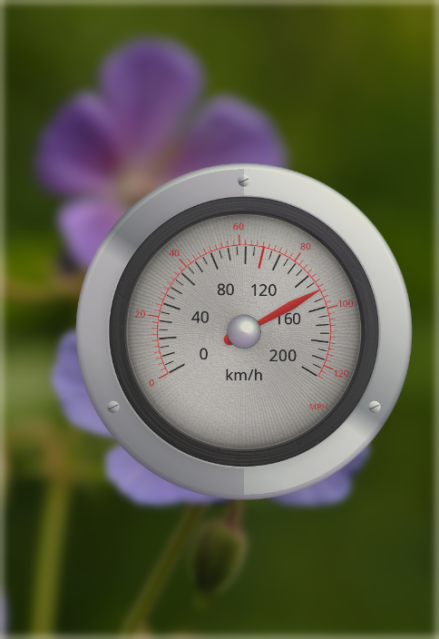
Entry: 150km/h
